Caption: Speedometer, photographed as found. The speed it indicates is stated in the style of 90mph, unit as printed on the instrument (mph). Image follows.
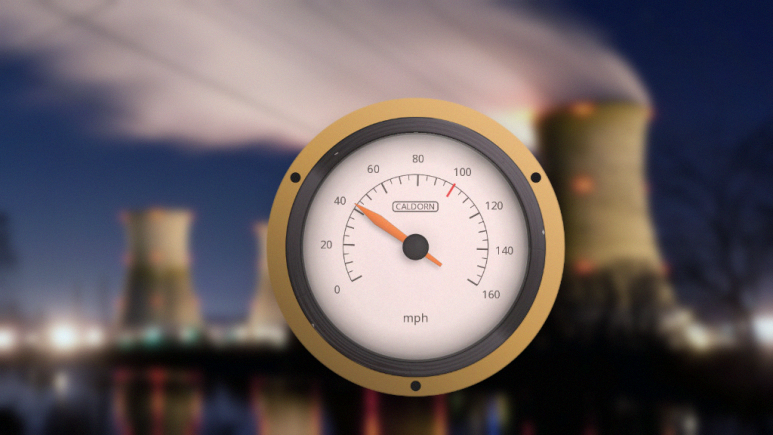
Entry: 42.5mph
